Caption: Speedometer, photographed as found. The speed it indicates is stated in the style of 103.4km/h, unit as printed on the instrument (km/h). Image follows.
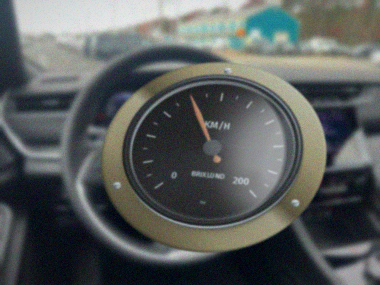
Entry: 80km/h
